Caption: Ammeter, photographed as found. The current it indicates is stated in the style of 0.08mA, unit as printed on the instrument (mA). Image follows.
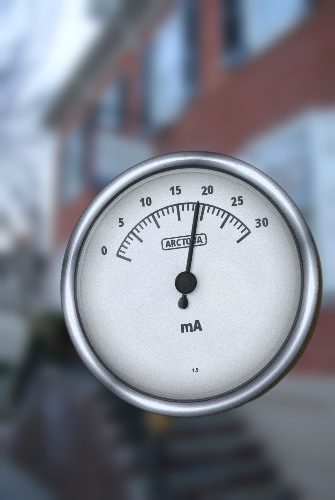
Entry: 19mA
